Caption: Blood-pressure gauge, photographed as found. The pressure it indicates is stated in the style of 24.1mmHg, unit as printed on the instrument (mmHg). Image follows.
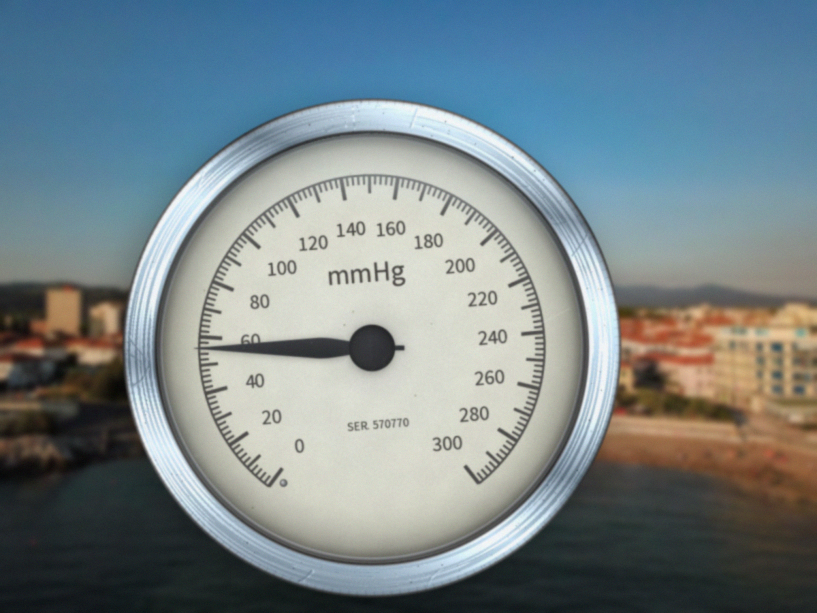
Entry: 56mmHg
